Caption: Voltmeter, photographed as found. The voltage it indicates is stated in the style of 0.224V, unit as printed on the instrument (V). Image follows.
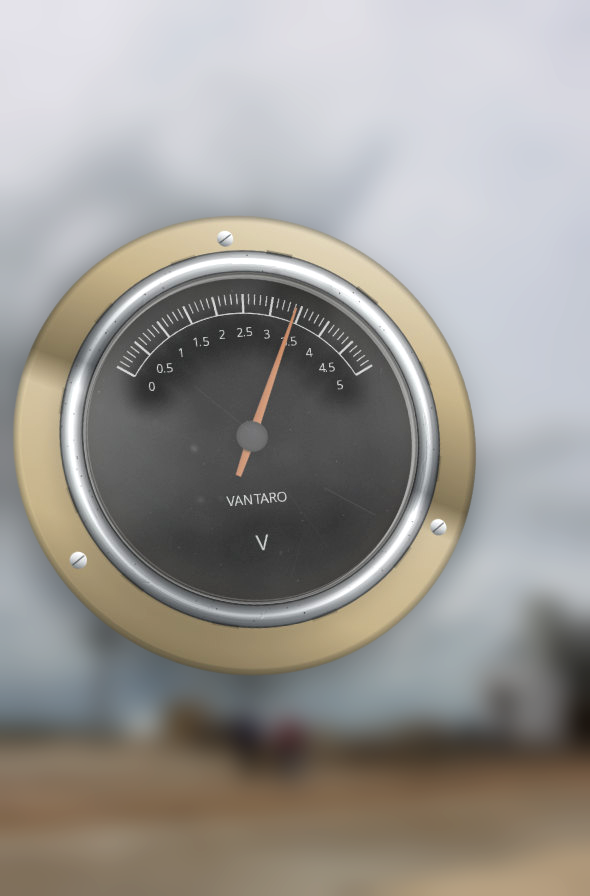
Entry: 3.4V
